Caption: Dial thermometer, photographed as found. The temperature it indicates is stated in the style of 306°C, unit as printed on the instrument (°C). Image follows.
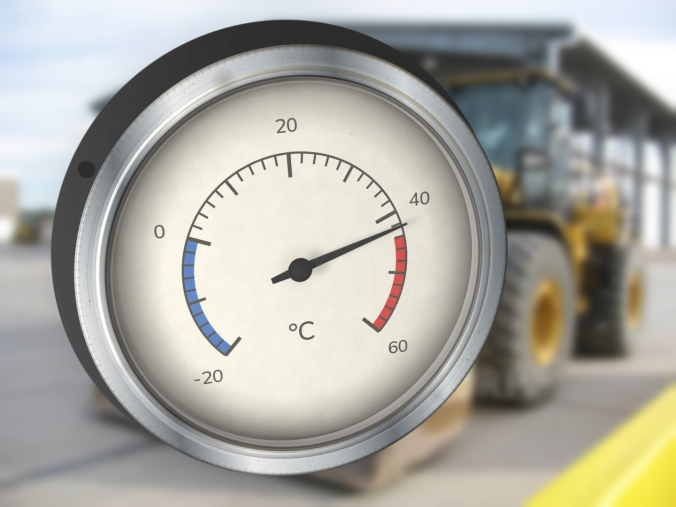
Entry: 42°C
